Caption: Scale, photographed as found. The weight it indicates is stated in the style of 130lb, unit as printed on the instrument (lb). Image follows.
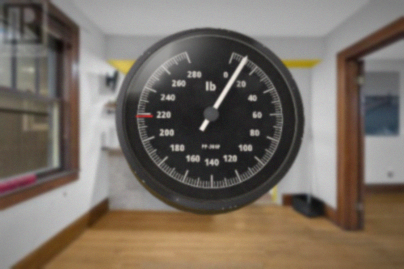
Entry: 10lb
